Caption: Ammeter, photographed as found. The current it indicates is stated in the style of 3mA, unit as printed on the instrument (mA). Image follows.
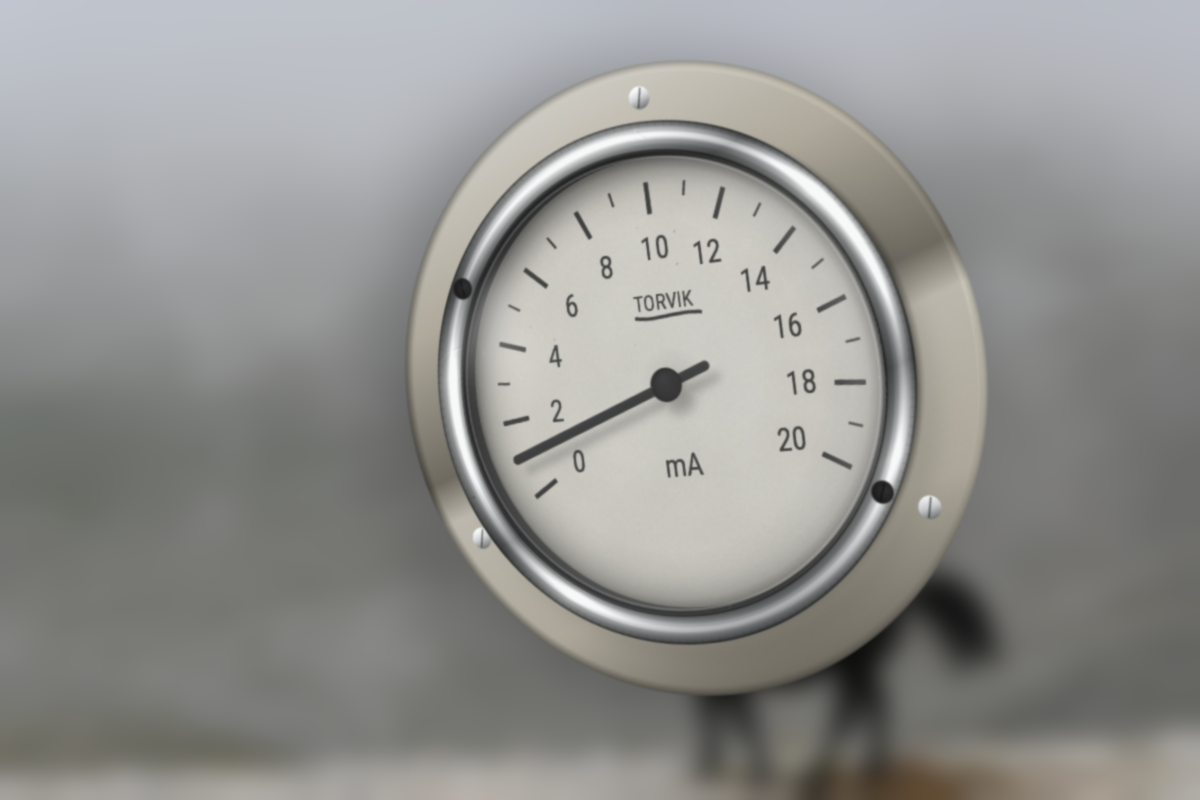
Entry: 1mA
